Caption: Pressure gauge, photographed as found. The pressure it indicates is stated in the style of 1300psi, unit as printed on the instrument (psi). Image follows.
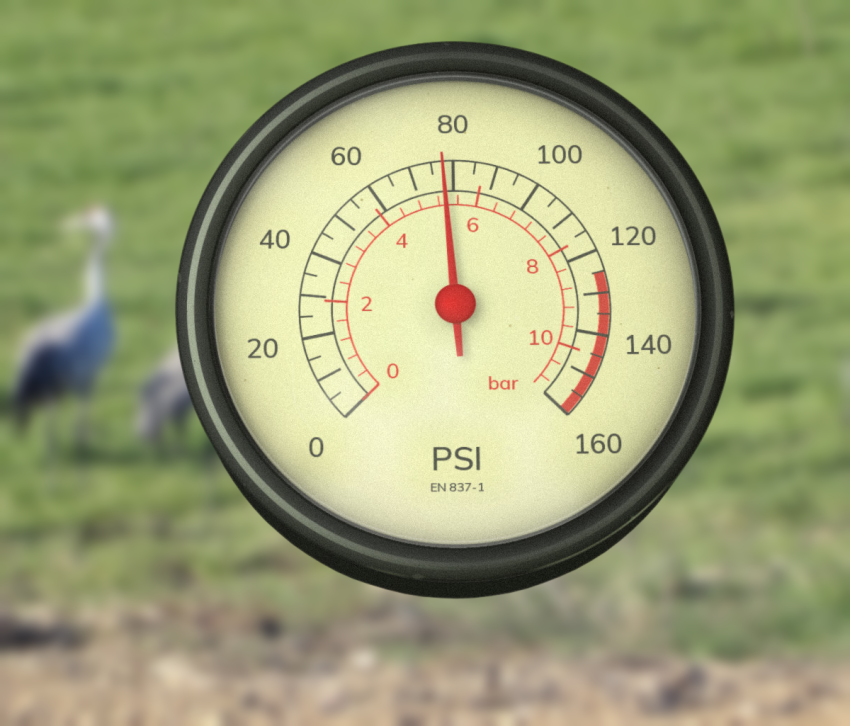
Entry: 77.5psi
